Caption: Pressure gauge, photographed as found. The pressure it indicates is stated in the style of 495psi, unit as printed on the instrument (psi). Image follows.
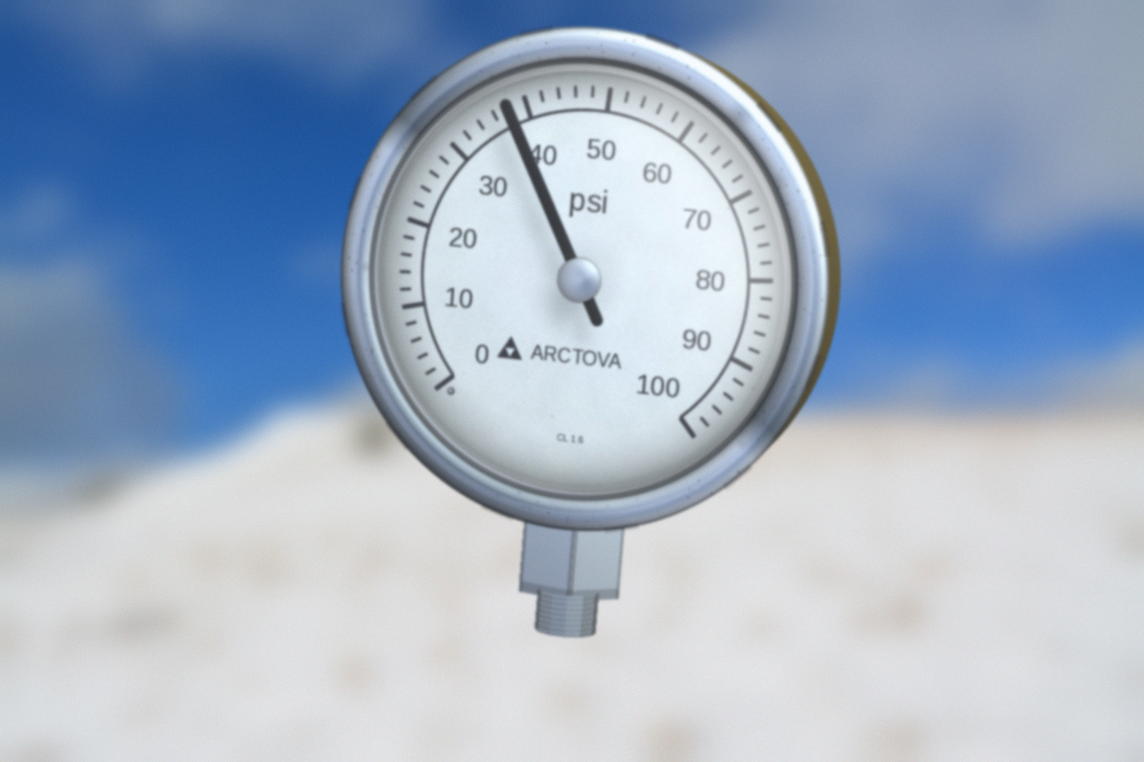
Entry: 38psi
